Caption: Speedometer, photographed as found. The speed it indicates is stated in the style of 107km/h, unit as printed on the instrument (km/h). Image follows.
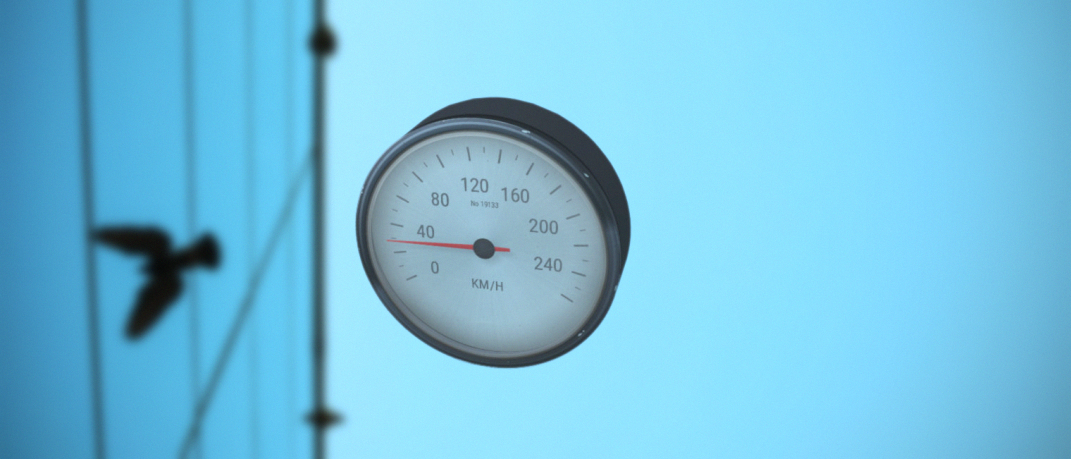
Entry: 30km/h
